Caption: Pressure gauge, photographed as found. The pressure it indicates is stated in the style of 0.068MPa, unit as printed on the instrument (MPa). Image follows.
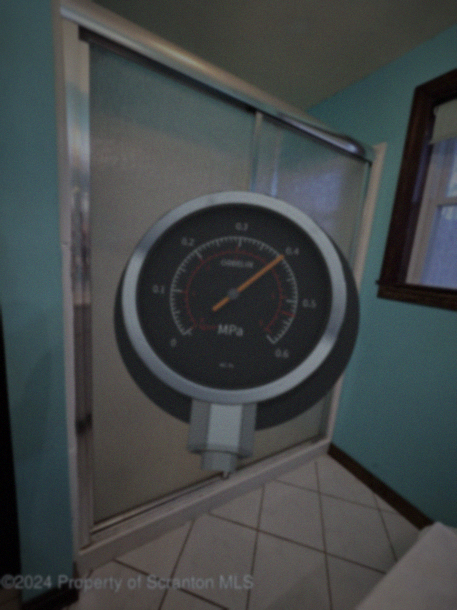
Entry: 0.4MPa
